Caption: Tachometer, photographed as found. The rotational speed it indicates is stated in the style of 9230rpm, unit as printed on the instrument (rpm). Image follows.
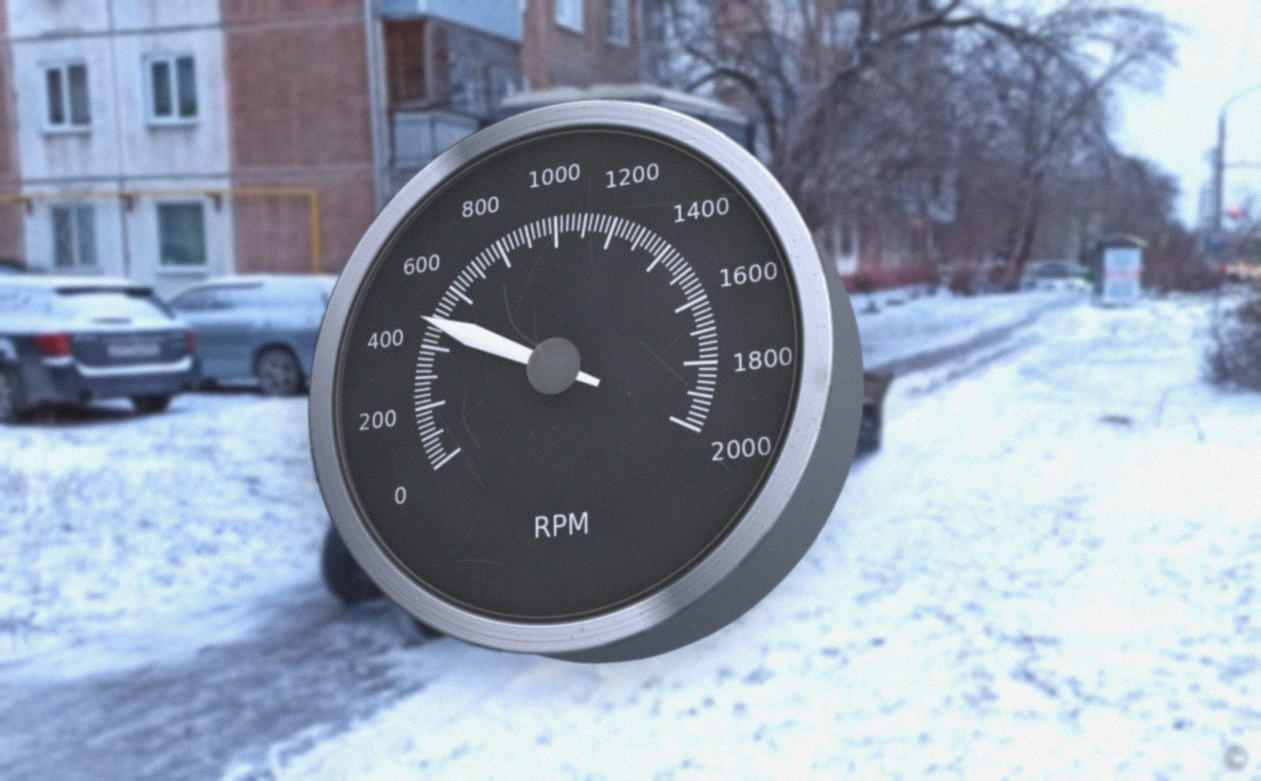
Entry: 480rpm
